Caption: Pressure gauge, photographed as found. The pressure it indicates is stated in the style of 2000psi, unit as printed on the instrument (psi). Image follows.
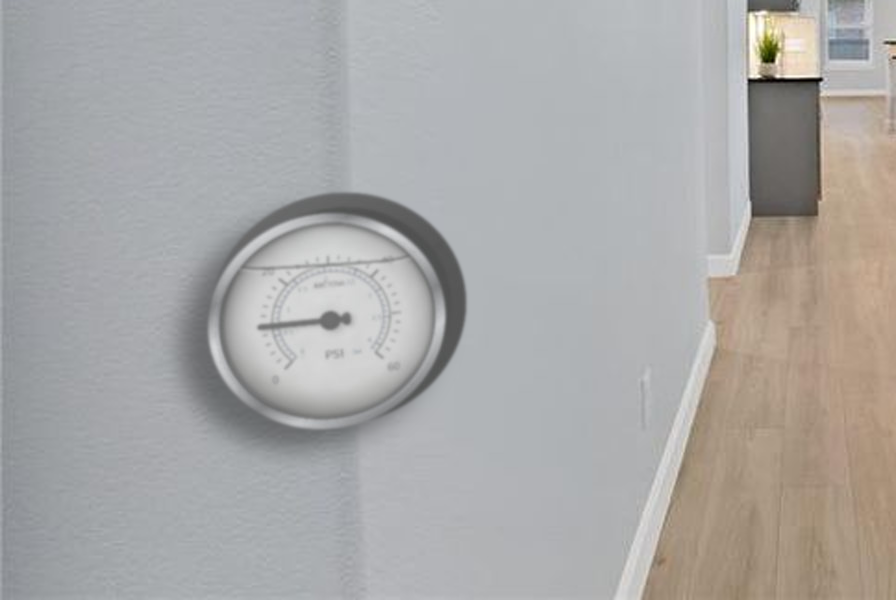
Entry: 10psi
